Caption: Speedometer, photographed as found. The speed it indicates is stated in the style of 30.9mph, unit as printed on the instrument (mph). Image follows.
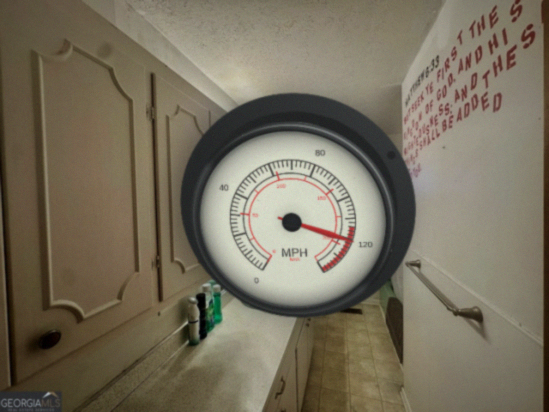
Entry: 120mph
